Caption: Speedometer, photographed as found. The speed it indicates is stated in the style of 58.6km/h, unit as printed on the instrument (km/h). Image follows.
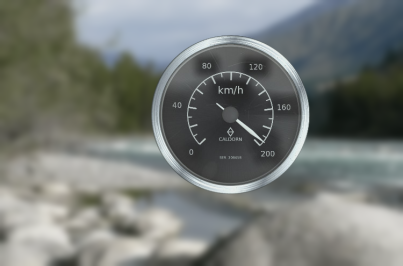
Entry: 195km/h
